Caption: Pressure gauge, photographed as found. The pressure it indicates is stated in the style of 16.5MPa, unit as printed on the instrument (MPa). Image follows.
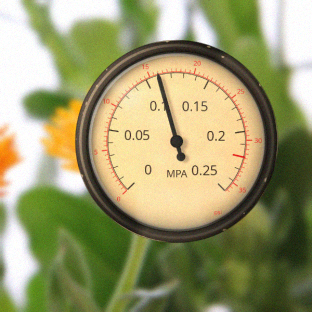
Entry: 0.11MPa
